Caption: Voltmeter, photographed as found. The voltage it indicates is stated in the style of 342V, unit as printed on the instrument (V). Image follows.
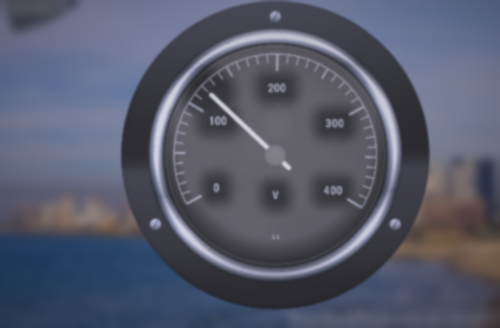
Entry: 120V
